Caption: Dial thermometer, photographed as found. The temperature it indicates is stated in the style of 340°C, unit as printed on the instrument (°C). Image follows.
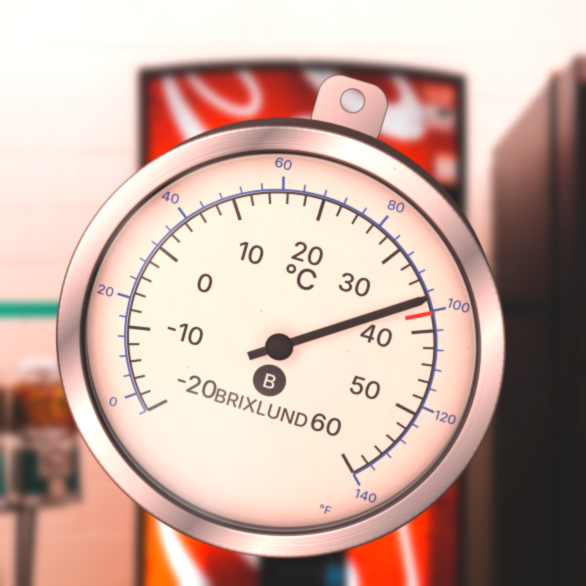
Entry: 36°C
